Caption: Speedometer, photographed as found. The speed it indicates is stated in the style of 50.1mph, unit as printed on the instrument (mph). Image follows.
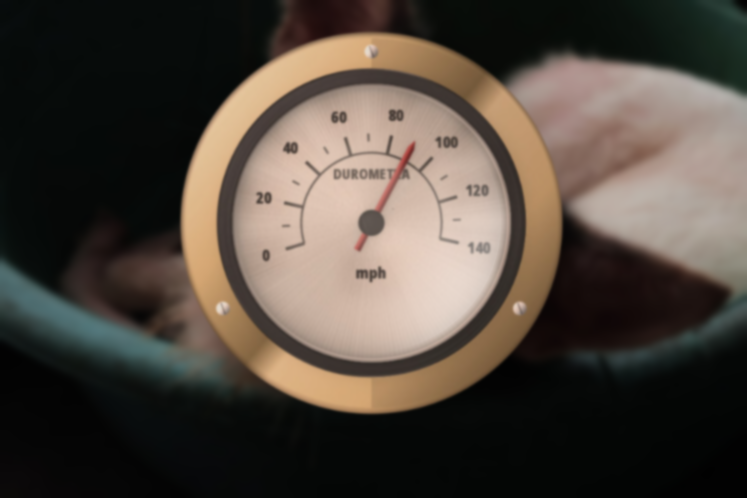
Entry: 90mph
